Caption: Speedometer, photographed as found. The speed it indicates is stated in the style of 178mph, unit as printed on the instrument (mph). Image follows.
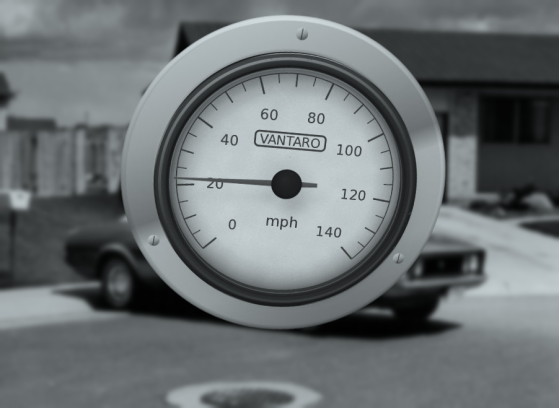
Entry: 22.5mph
